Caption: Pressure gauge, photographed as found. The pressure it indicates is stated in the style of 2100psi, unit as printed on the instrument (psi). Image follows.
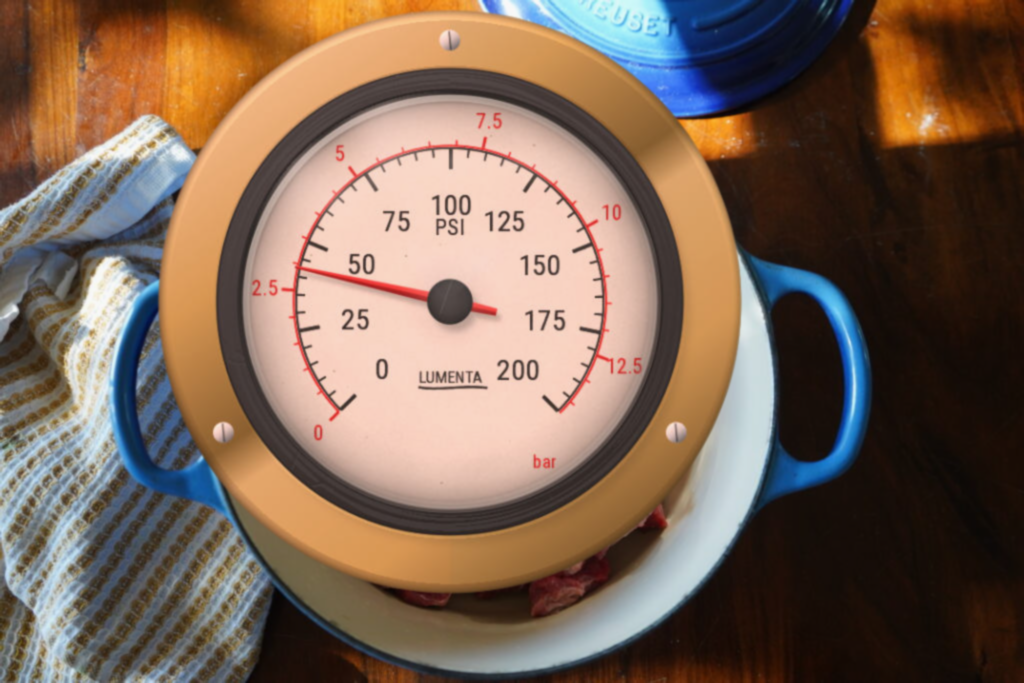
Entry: 42.5psi
